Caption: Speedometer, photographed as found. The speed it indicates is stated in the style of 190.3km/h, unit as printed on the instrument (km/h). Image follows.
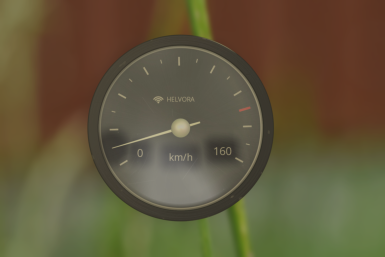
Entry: 10km/h
